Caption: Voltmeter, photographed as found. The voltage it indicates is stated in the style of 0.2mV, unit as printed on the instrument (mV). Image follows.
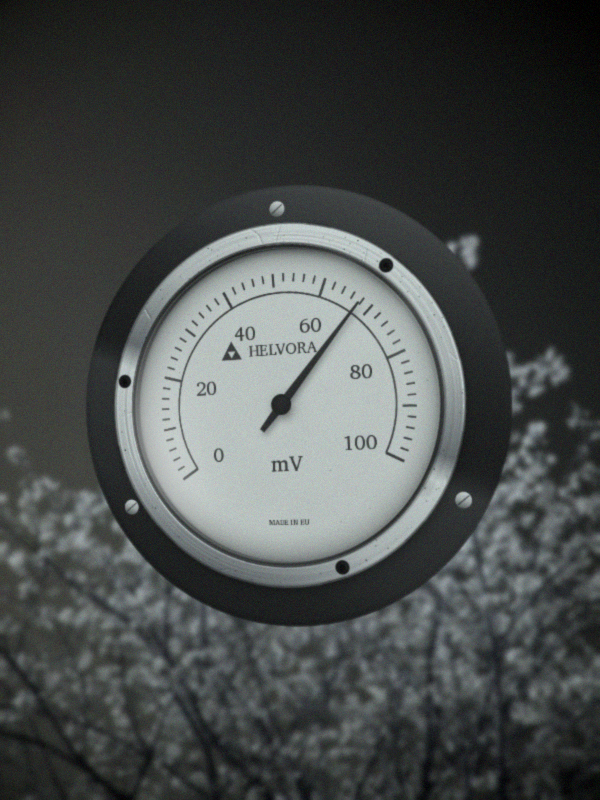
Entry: 68mV
